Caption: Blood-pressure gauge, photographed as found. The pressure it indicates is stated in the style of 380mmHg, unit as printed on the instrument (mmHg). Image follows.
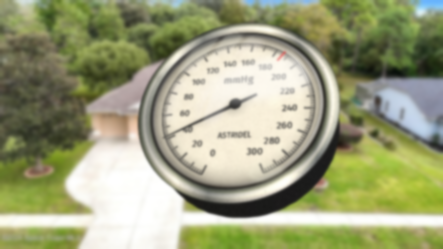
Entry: 40mmHg
